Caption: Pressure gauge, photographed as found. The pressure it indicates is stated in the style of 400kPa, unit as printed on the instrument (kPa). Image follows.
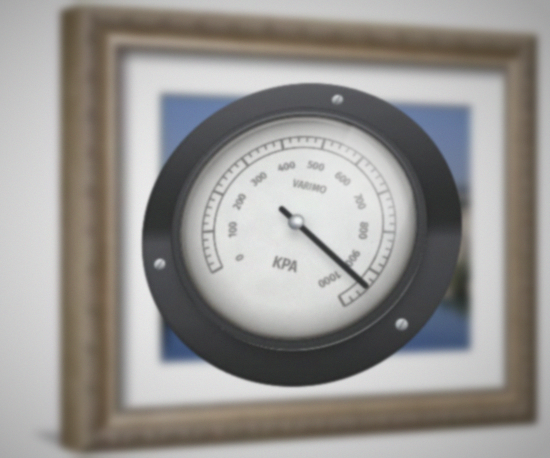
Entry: 940kPa
